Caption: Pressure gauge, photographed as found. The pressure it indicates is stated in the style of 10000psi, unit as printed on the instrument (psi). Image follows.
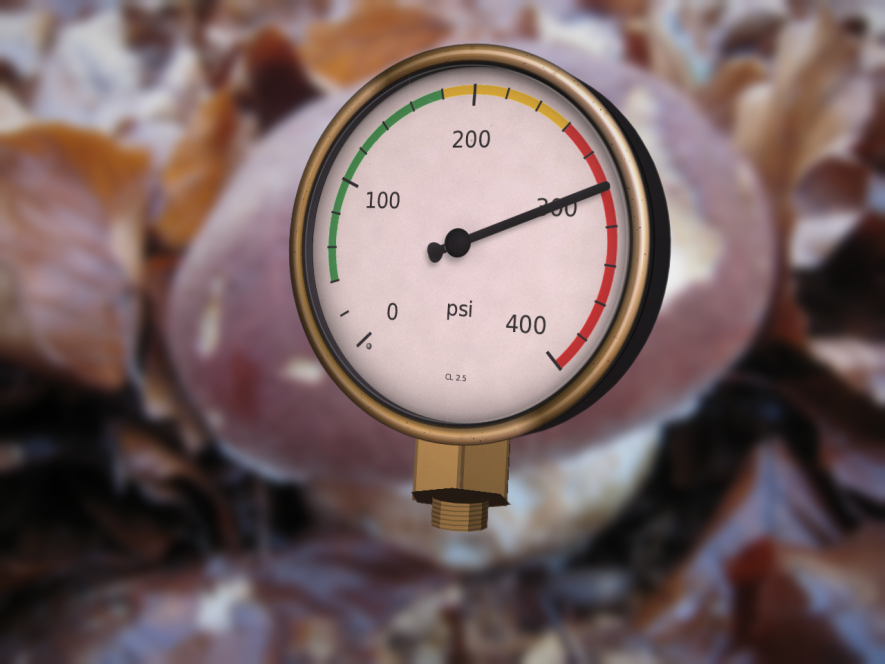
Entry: 300psi
